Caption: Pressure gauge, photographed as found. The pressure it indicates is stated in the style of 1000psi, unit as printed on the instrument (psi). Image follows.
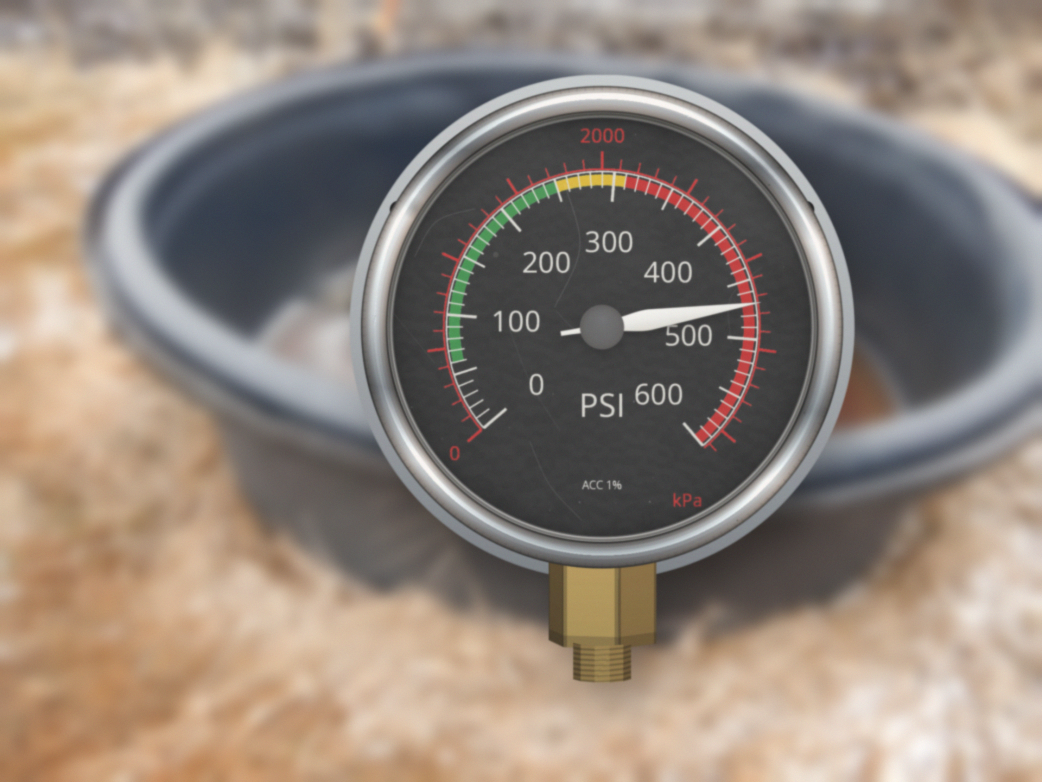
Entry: 470psi
